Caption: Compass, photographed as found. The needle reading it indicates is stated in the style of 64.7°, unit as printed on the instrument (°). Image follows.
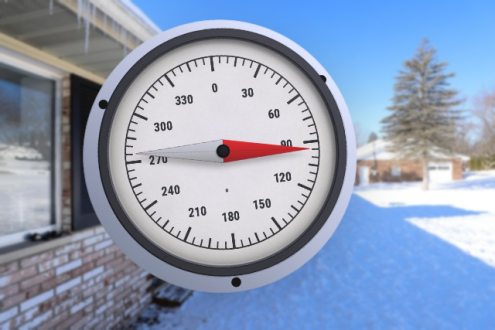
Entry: 95°
